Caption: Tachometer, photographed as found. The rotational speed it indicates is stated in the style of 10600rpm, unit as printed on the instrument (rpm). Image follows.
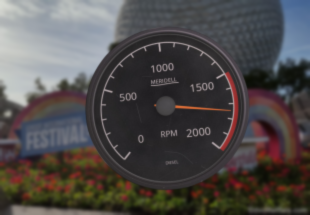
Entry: 1750rpm
